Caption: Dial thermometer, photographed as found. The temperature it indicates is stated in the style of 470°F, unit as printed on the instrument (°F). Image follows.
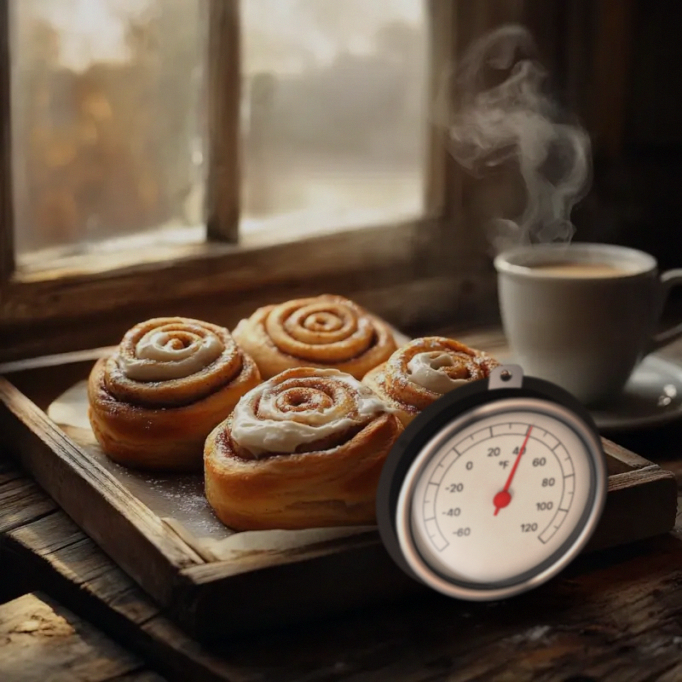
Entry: 40°F
